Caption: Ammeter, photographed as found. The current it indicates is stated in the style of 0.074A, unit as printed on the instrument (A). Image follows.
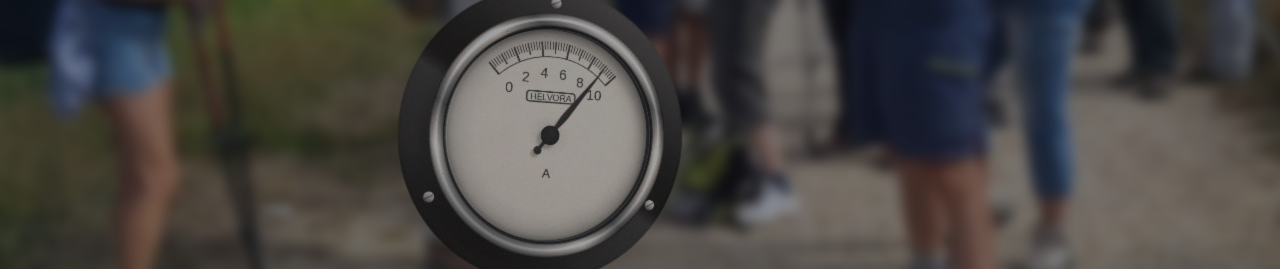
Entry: 9A
